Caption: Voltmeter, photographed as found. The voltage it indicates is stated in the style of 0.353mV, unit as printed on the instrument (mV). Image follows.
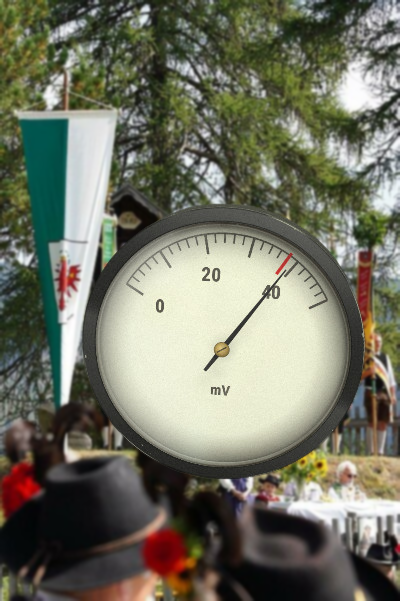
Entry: 39mV
